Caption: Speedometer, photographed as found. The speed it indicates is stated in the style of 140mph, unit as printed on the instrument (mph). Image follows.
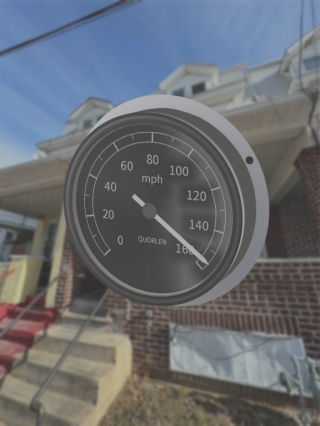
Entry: 155mph
